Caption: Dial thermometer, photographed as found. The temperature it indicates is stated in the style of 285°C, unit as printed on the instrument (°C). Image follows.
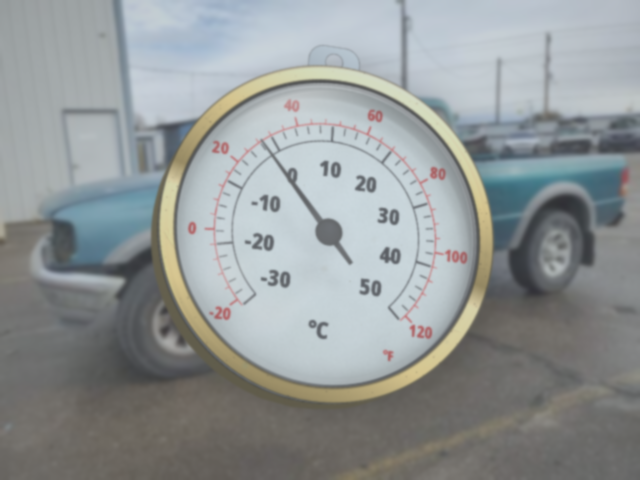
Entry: -2°C
